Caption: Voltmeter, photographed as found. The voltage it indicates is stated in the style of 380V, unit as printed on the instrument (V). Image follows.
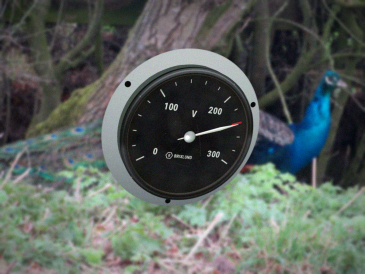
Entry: 240V
